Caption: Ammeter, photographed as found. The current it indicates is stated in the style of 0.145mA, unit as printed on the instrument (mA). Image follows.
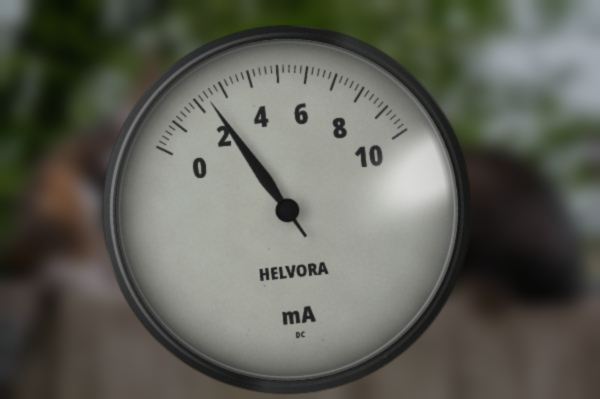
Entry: 2.4mA
